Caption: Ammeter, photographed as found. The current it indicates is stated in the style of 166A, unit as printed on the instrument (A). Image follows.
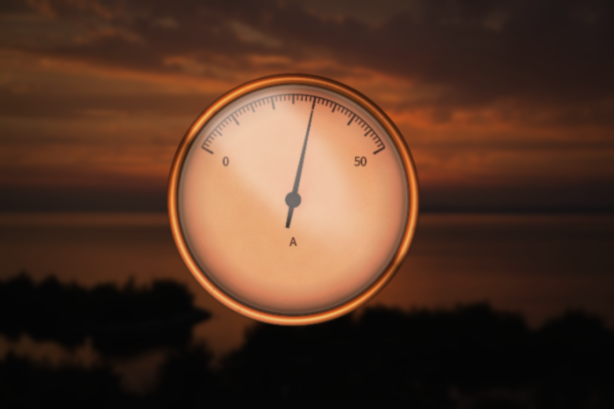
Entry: 30A
